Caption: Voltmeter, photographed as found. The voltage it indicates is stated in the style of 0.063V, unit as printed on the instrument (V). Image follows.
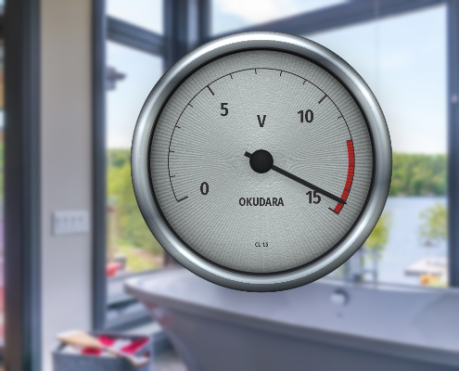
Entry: 14.5V
